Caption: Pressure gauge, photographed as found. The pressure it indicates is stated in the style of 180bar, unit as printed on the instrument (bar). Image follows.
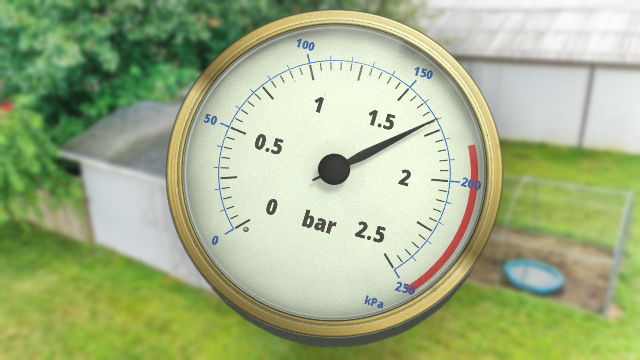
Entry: 1.7bar
